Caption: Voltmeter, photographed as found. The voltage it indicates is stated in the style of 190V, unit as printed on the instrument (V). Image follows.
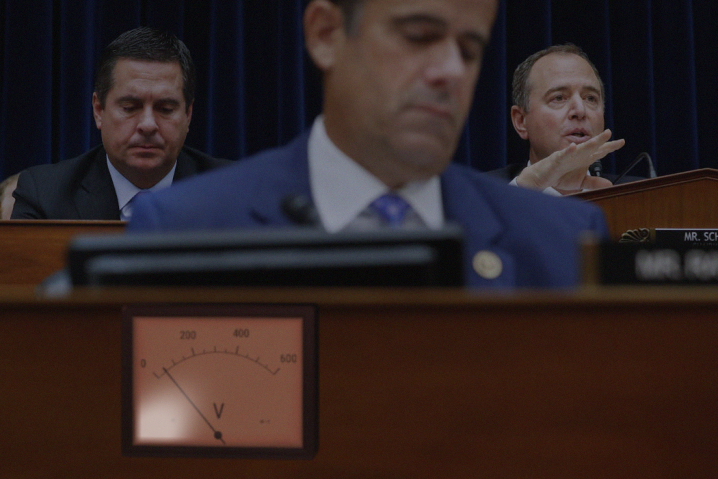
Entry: 50V
